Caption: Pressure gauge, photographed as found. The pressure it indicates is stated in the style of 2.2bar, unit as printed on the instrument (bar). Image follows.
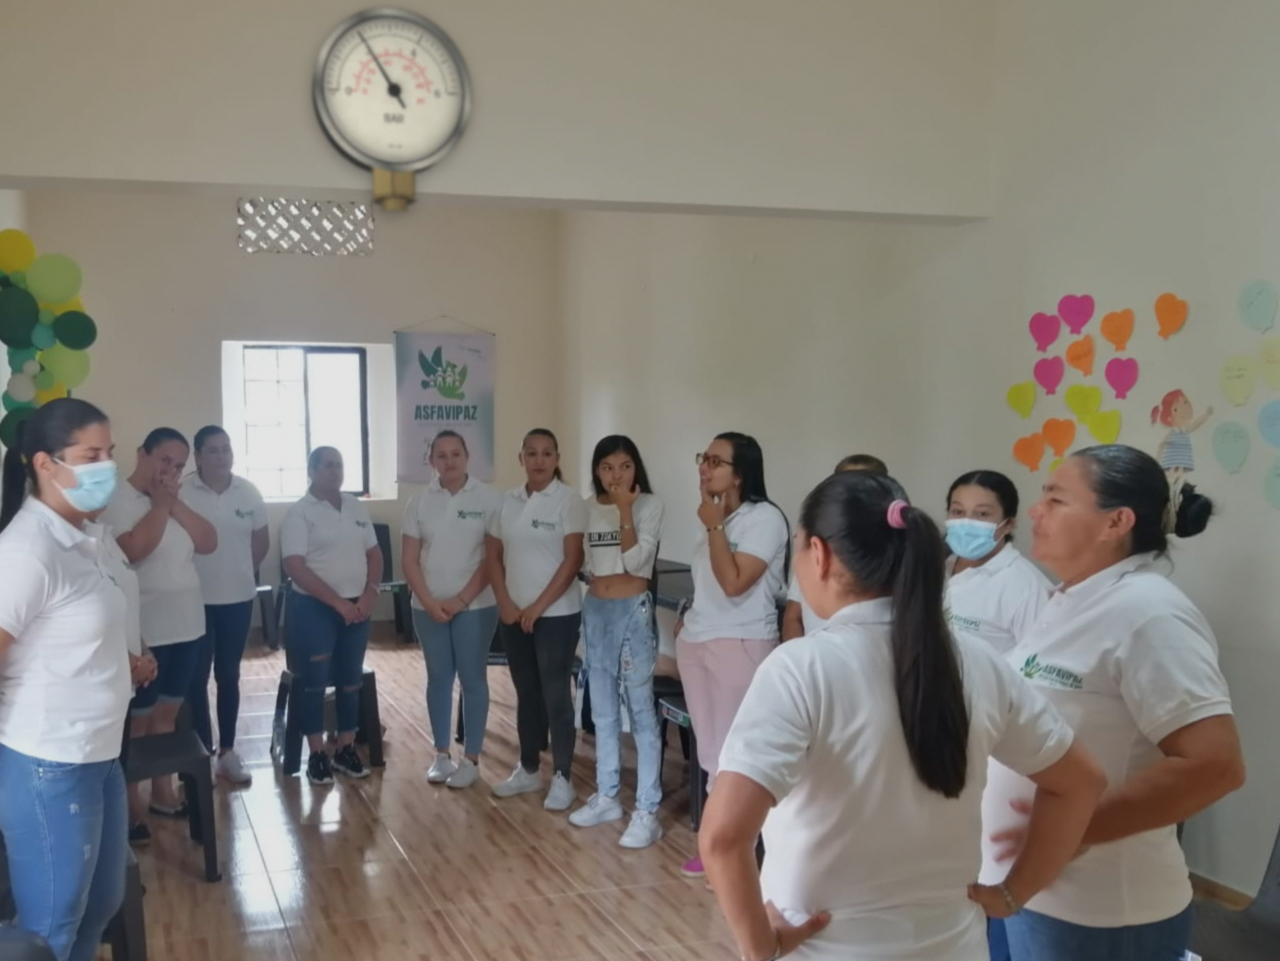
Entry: 2bar
